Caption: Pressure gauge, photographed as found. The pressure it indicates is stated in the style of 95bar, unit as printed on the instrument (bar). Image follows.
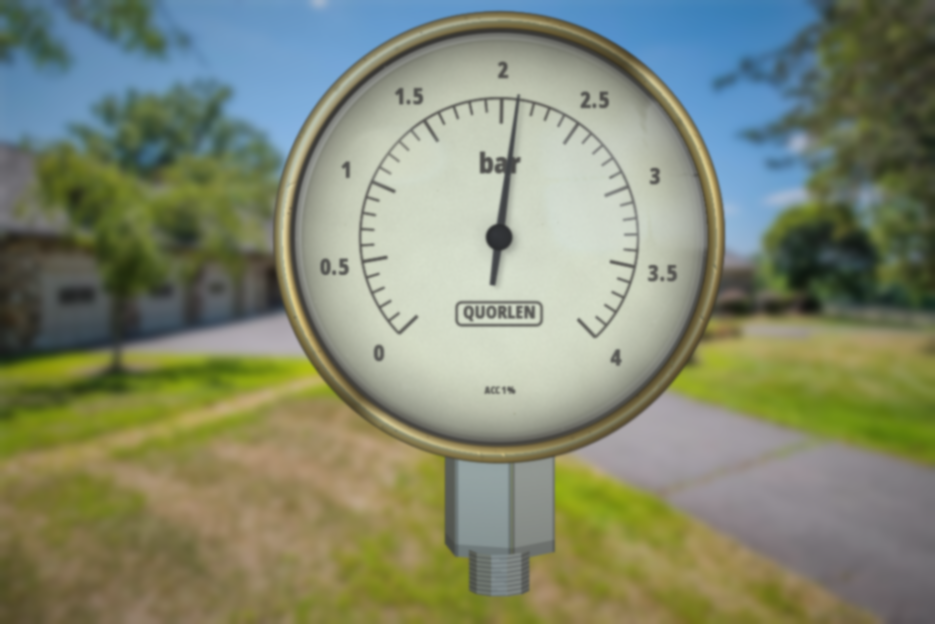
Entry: 2.1bar
